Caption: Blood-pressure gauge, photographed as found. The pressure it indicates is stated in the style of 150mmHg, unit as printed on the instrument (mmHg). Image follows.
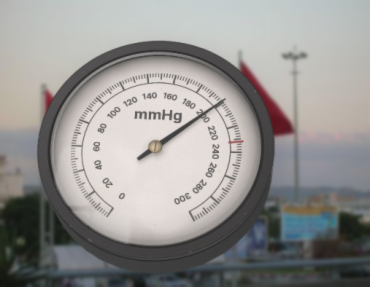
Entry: 200mmHg
